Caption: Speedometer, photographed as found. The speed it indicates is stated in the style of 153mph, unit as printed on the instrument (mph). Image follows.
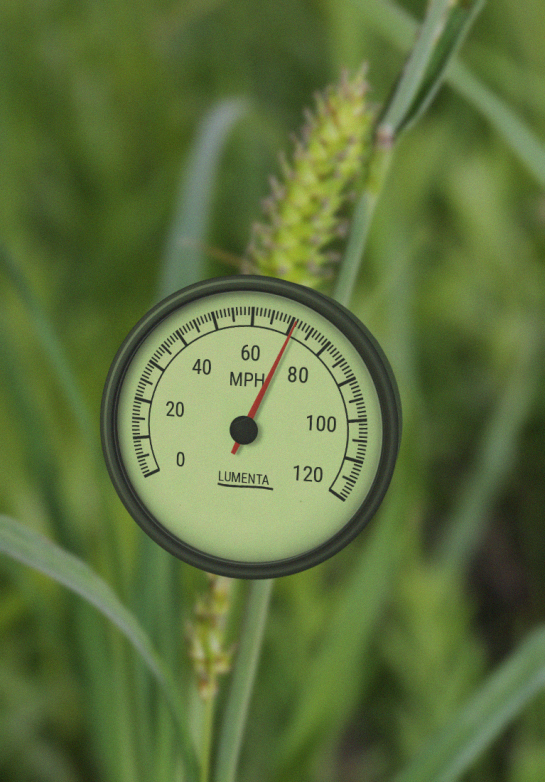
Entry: 71mph
